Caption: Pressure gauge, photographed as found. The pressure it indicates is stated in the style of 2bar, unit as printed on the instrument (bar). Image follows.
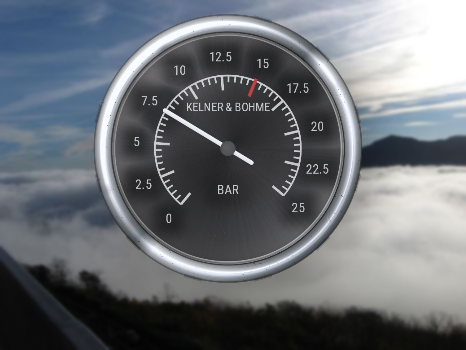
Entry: 7.5bar
